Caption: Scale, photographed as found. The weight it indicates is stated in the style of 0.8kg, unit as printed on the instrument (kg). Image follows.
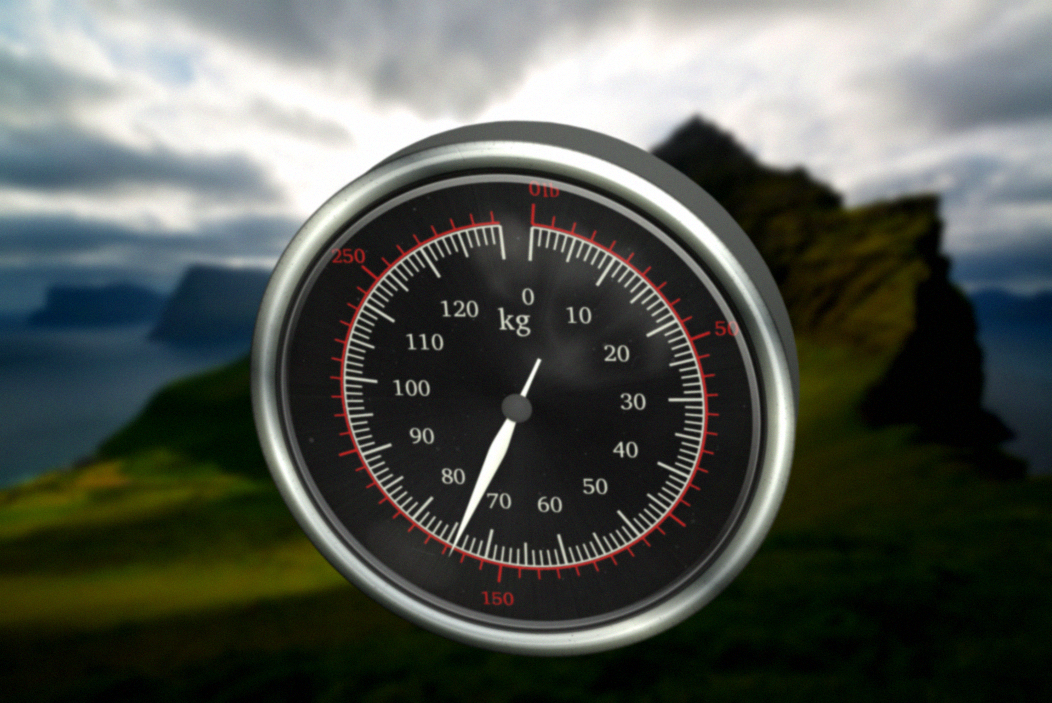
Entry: 74kg
